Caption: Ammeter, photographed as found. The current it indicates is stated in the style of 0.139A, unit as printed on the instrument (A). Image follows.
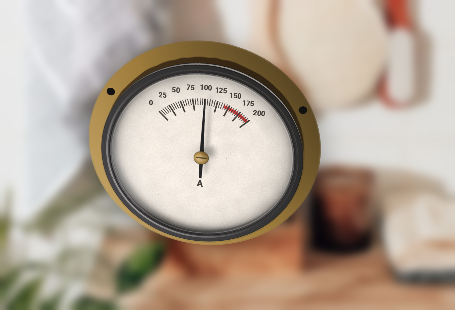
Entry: 100A
